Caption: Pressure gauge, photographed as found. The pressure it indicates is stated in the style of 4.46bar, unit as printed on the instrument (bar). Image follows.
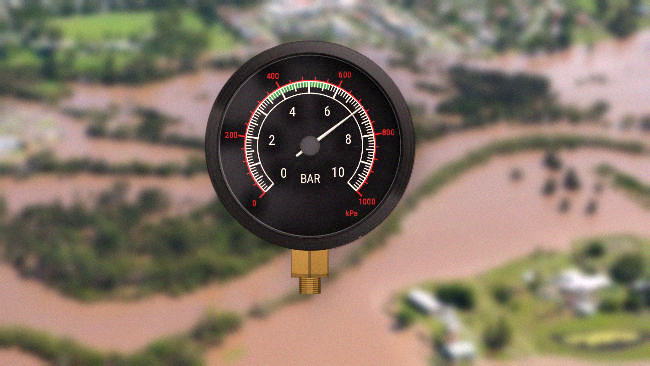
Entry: 7bar
